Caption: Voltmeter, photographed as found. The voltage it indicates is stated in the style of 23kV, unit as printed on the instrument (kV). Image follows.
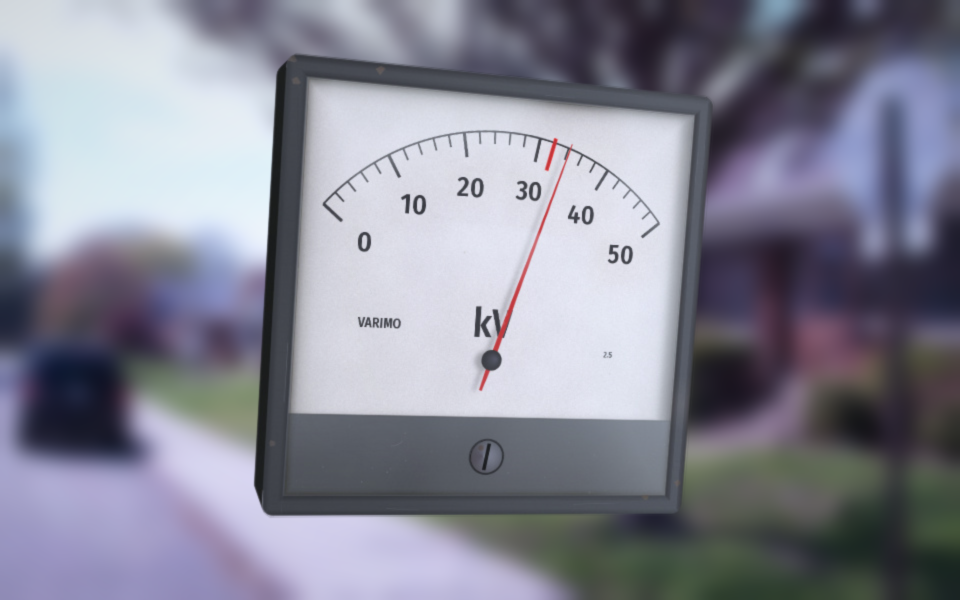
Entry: 34kV
